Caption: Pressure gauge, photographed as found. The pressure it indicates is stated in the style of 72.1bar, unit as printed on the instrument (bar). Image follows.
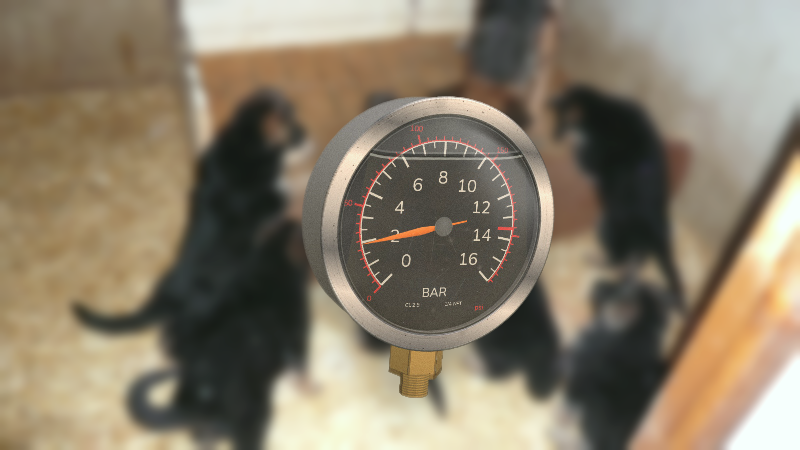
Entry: 2bar
